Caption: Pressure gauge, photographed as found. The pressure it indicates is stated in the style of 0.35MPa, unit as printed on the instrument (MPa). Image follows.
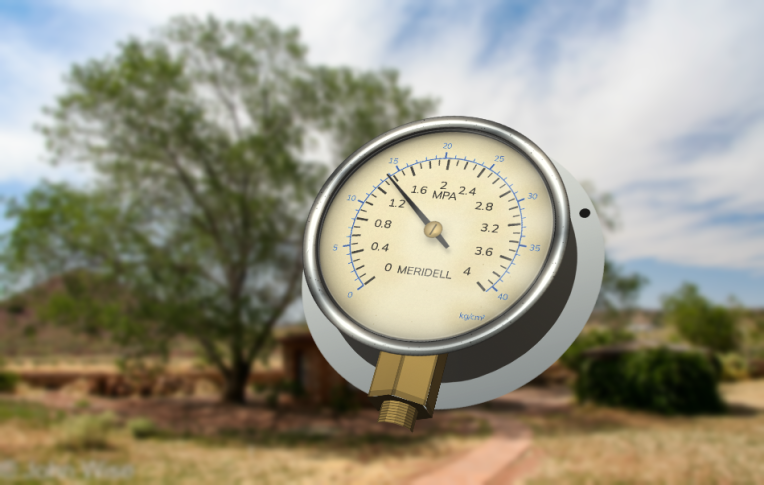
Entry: 1.35MPa
